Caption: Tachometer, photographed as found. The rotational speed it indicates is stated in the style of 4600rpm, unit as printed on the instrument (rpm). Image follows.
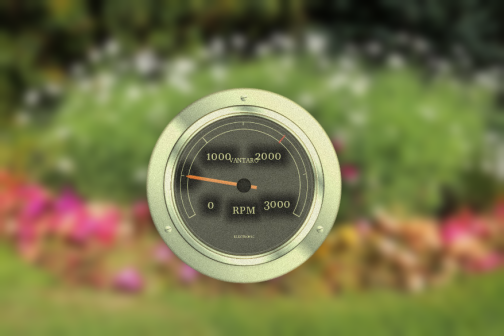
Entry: 500rpm
